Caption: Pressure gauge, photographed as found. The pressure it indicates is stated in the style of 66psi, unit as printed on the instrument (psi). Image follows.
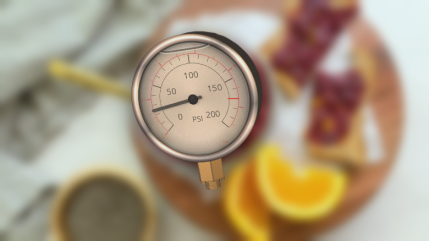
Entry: 25psi
